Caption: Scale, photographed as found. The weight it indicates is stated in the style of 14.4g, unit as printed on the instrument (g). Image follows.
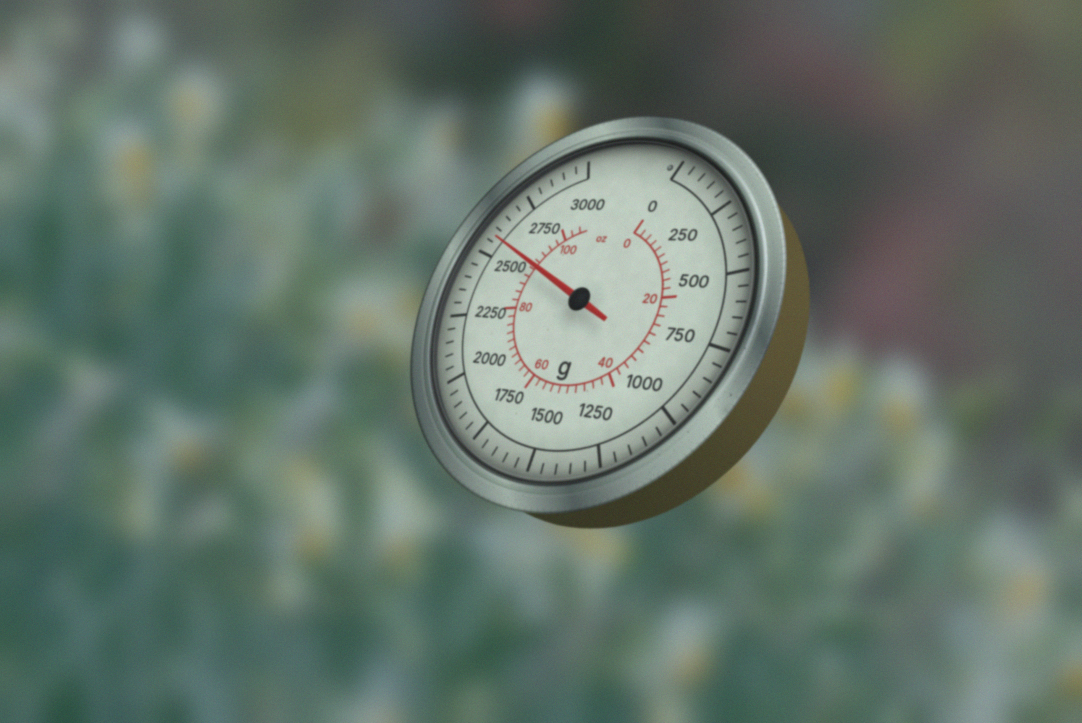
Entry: 2575g
